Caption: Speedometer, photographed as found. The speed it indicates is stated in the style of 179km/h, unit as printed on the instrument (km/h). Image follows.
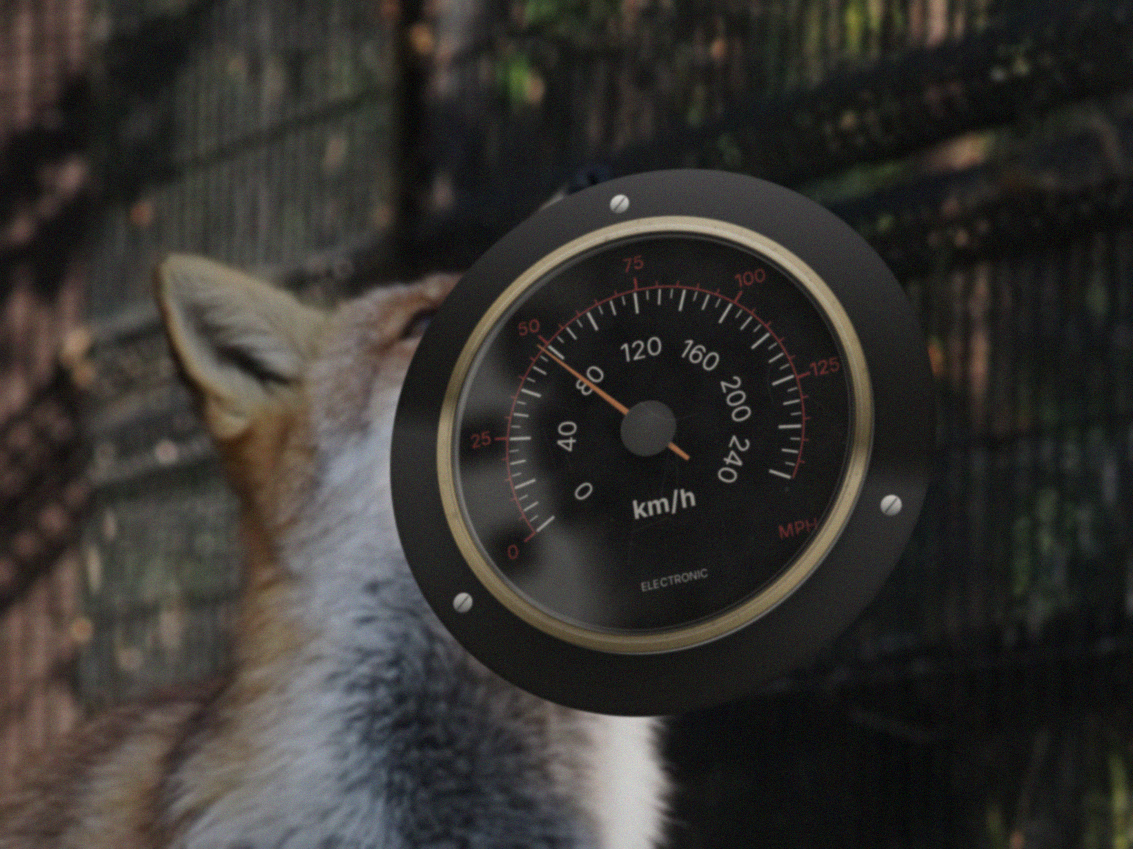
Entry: 77.5km/h
